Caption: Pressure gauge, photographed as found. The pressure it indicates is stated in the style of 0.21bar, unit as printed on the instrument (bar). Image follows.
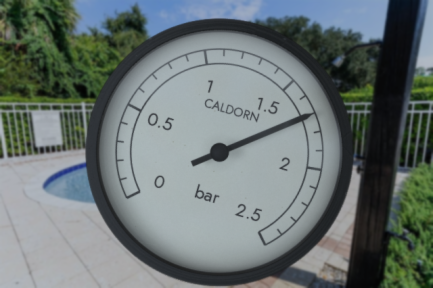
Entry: 1.7bar
